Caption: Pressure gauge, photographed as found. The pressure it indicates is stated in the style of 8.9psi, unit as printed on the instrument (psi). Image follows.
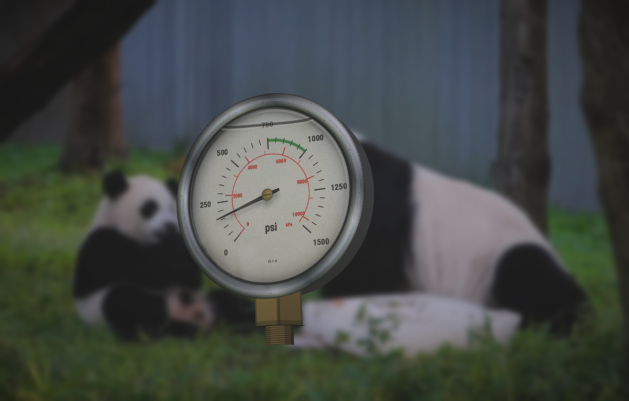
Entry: 150psi
